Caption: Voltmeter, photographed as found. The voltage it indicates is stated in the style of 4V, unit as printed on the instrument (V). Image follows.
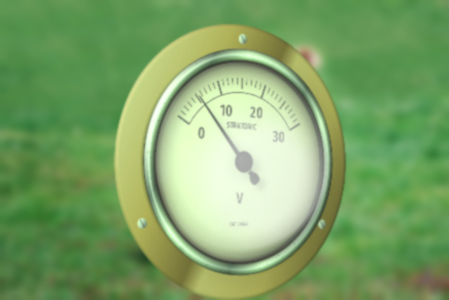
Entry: 5V
